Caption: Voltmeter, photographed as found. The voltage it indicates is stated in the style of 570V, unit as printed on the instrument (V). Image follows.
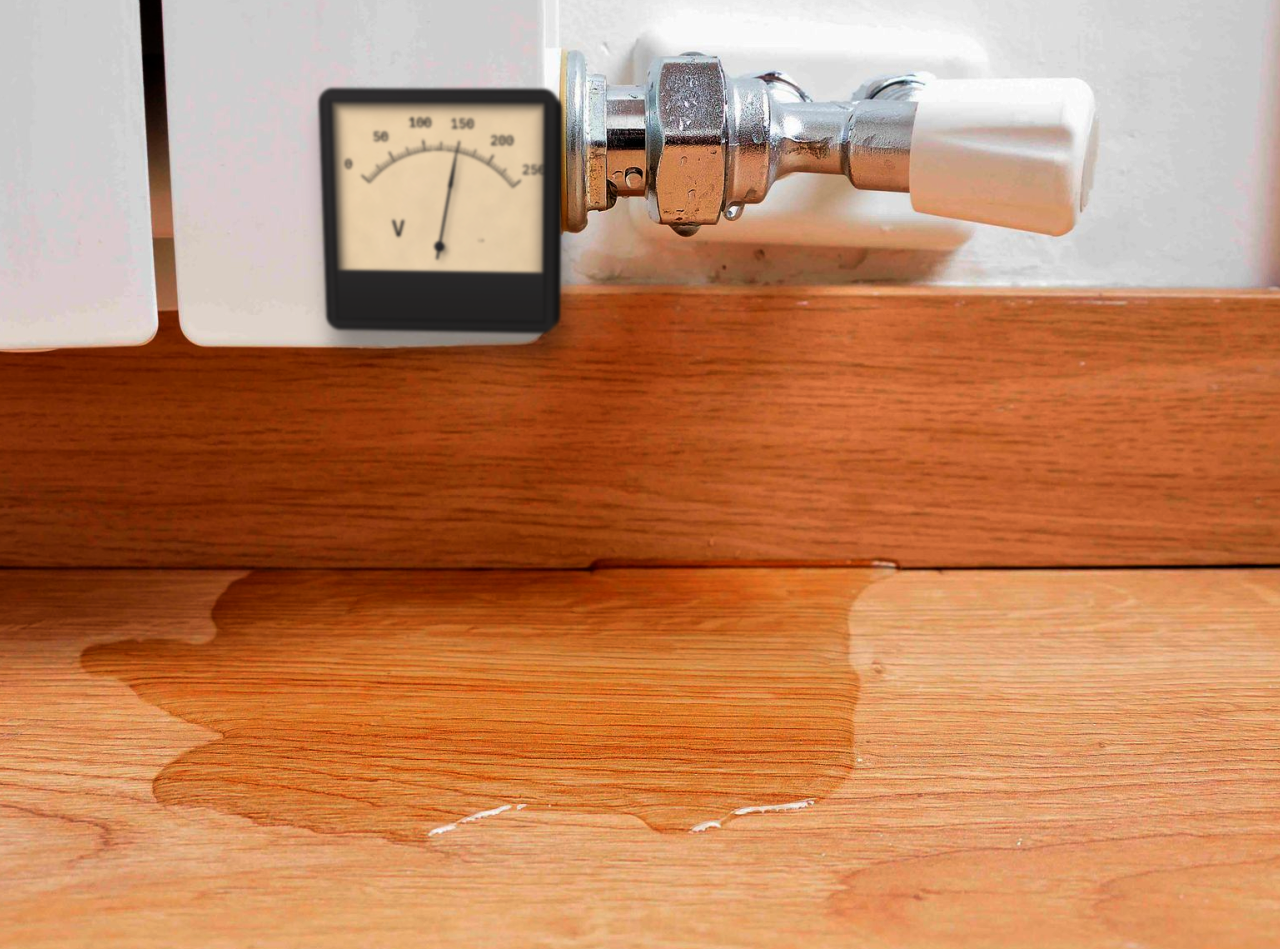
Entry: 150V
